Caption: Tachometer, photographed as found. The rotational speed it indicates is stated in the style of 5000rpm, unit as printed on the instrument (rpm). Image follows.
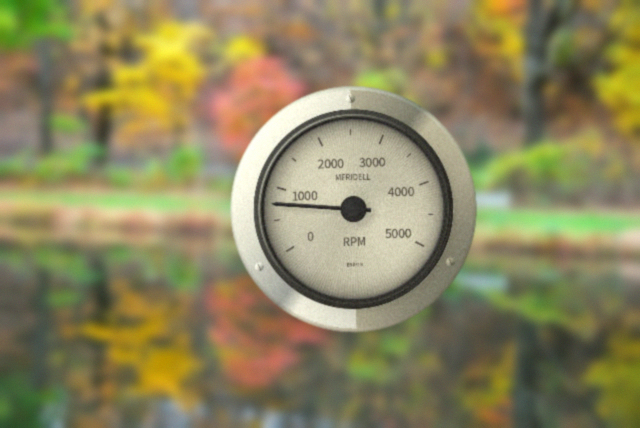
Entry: 750rpm
